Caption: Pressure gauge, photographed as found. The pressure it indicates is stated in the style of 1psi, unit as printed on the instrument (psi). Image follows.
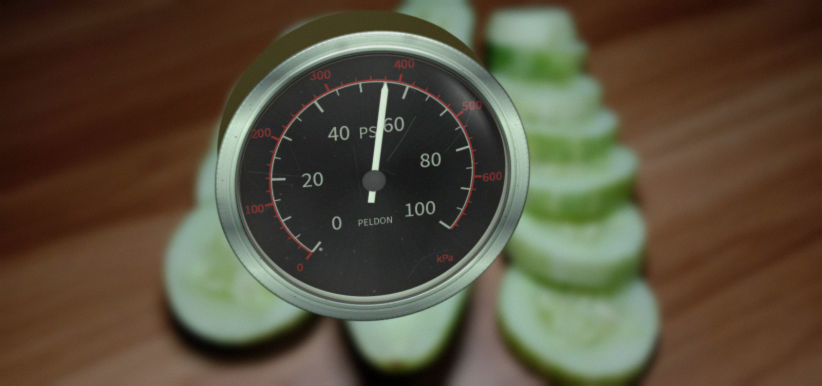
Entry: 55psi
